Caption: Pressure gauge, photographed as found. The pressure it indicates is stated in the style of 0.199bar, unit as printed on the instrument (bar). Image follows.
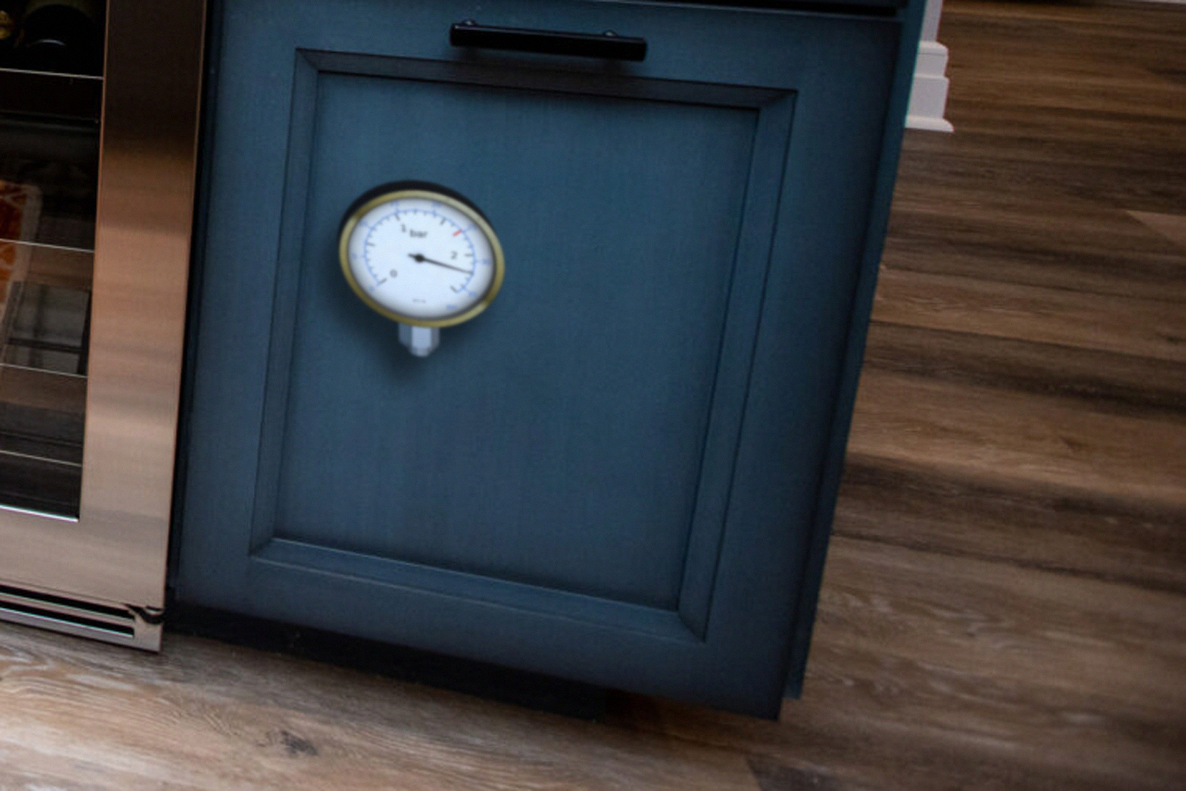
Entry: 2.2bar
